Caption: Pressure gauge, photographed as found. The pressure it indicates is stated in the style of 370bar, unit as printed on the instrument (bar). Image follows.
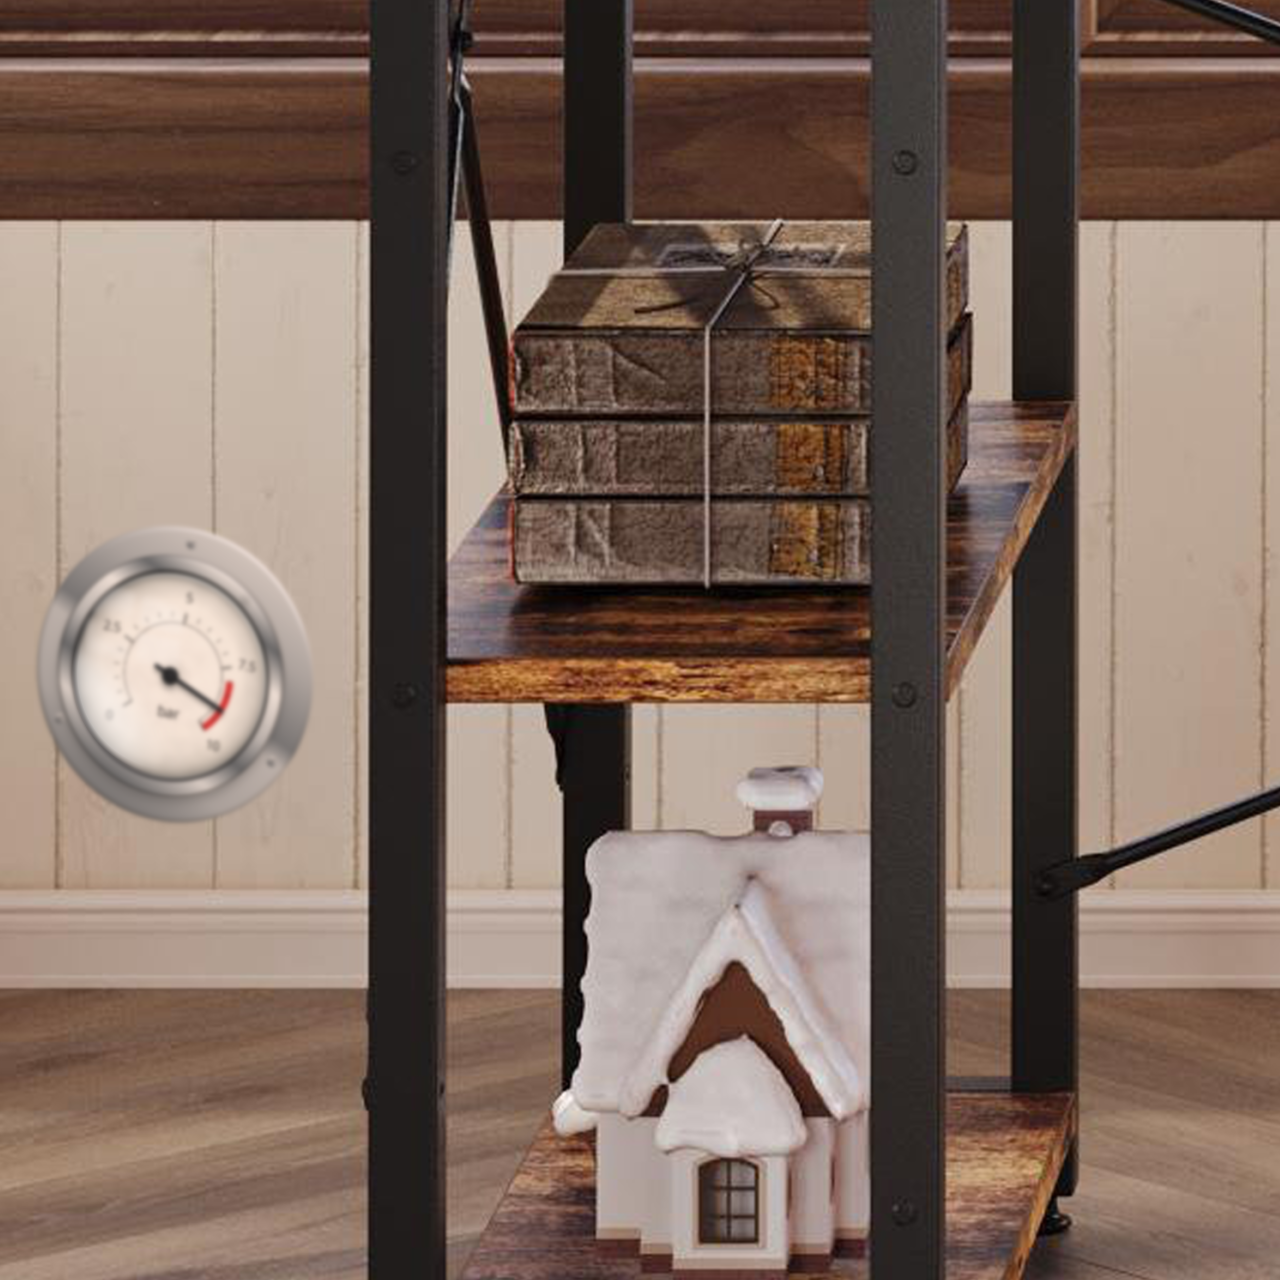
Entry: 9bar
